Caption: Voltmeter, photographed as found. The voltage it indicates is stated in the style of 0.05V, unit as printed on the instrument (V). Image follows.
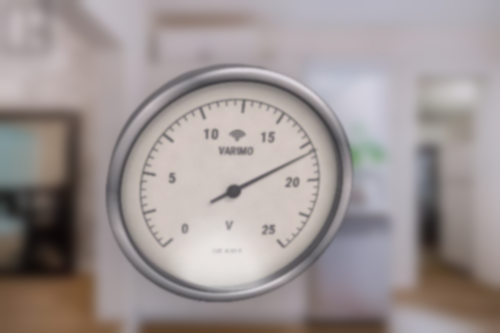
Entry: 18V
